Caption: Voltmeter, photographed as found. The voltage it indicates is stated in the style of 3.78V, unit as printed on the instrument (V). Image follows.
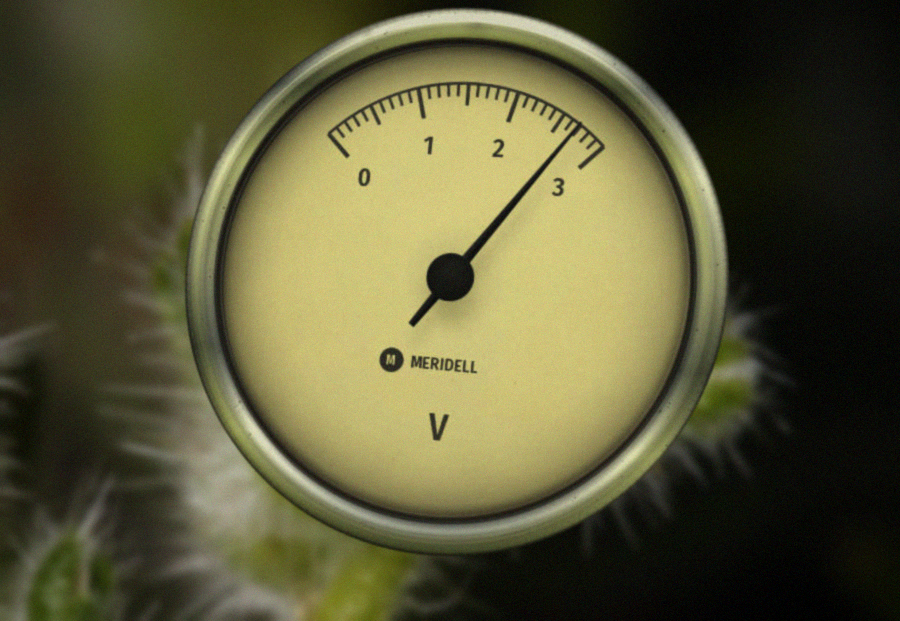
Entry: 2.7V
